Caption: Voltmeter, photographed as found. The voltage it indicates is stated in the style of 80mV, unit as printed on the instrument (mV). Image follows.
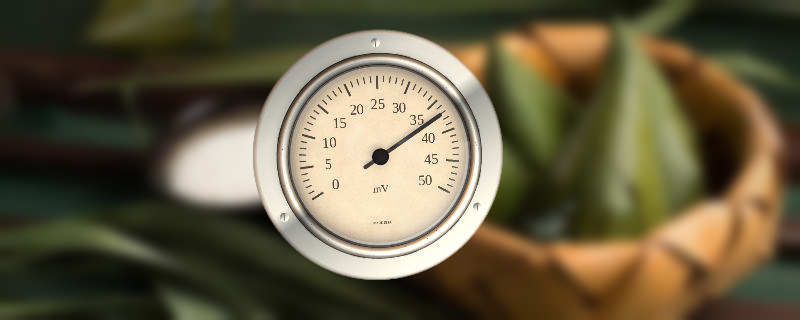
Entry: 37mV
